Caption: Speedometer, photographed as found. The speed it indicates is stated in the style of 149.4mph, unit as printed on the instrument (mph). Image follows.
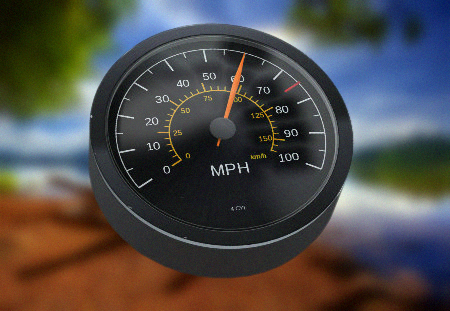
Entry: 60mph
